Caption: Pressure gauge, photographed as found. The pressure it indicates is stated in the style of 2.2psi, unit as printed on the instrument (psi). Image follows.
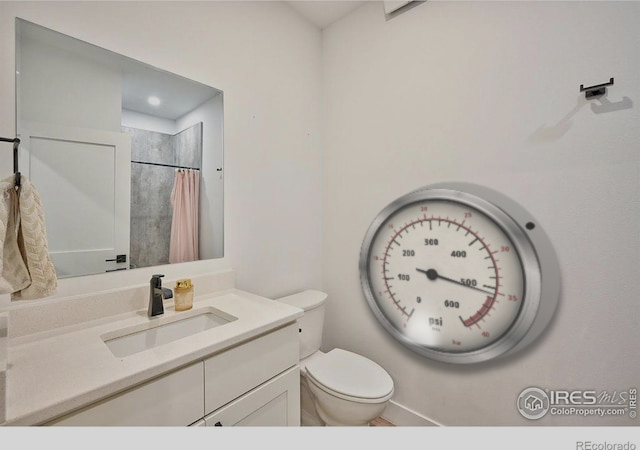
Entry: 510psi
